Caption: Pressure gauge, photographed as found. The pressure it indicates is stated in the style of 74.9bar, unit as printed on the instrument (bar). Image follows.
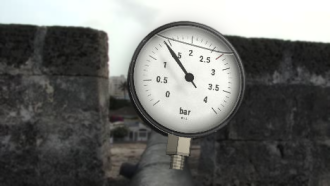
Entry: 1.4bar
